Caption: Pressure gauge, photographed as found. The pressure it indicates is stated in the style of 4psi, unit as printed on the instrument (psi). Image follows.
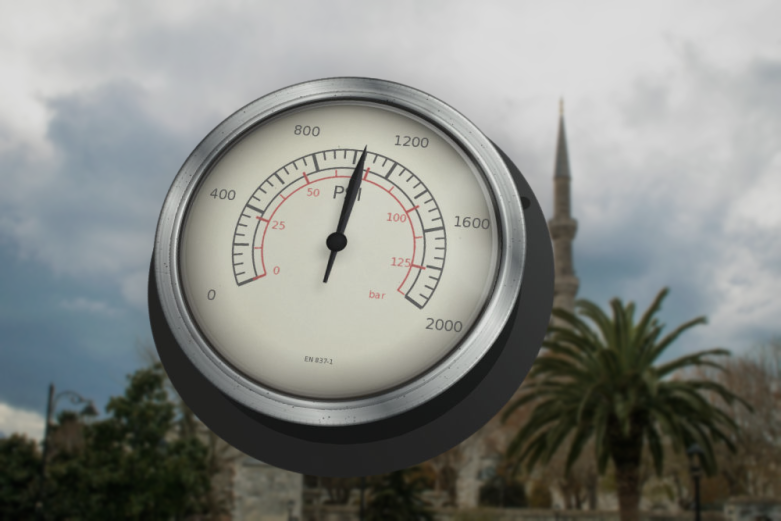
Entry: 1050psi
